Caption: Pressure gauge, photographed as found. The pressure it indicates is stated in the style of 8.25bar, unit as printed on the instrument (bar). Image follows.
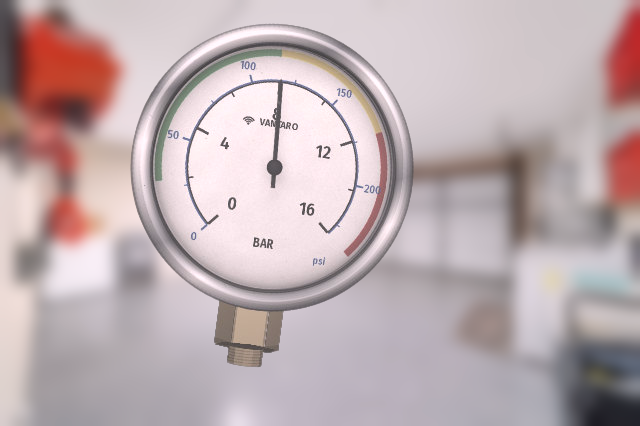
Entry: 8bar
